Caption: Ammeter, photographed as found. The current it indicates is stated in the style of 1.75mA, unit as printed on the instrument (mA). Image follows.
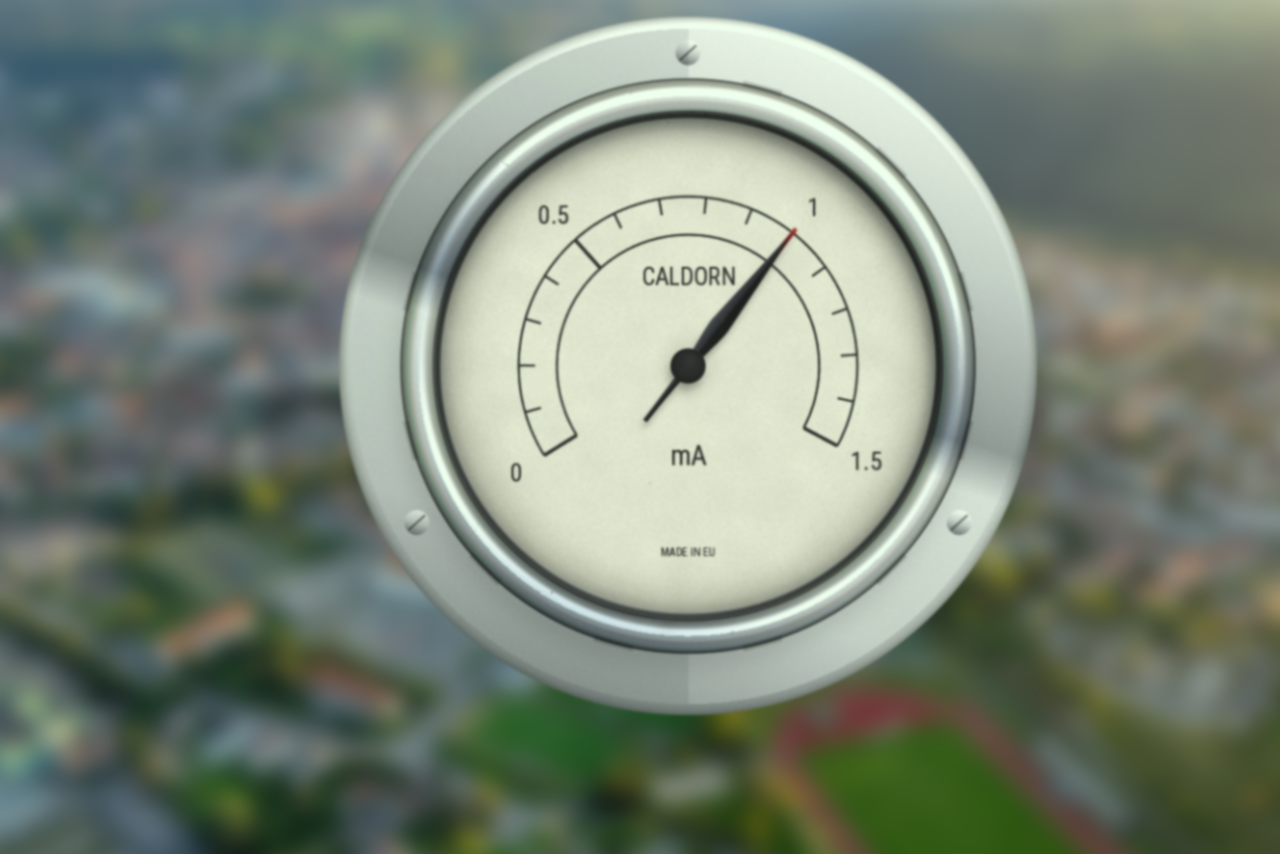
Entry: 1mA
